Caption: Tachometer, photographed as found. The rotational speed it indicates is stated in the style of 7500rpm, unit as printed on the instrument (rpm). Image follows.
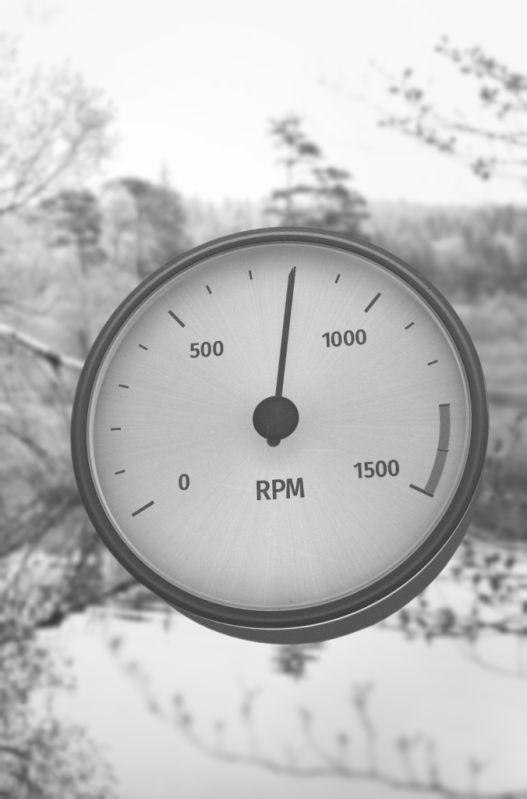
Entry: 800rpm
